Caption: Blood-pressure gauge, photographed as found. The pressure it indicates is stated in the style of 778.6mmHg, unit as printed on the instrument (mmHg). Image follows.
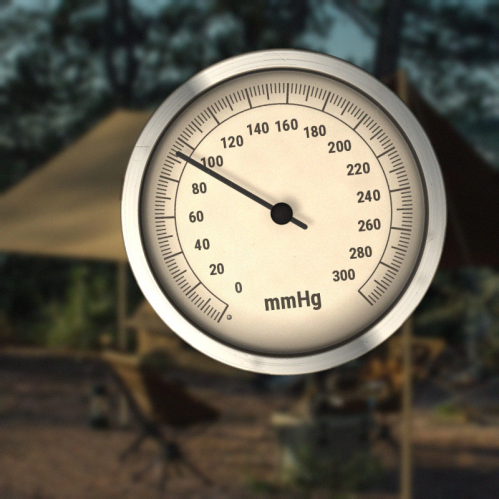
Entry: 94mmHg
